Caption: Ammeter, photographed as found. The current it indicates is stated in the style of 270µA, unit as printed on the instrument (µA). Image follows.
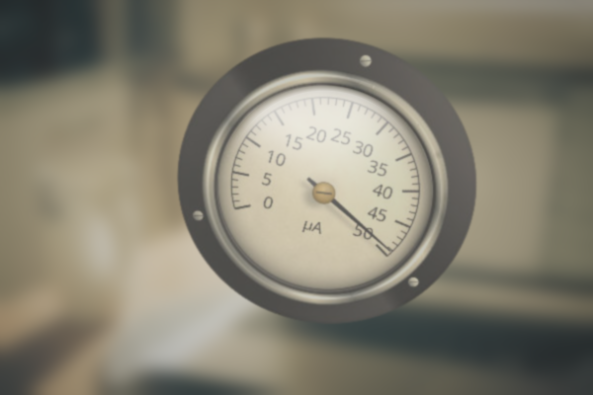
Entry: 49µA
